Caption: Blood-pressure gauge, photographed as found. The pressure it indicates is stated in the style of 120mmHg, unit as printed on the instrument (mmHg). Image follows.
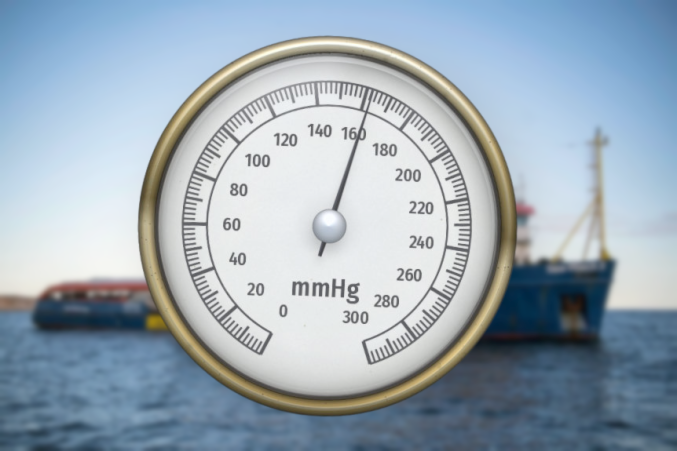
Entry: 162mmHg
